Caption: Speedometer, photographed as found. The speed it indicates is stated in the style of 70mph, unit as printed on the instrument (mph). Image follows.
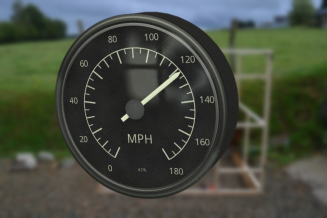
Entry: 122.5mph
